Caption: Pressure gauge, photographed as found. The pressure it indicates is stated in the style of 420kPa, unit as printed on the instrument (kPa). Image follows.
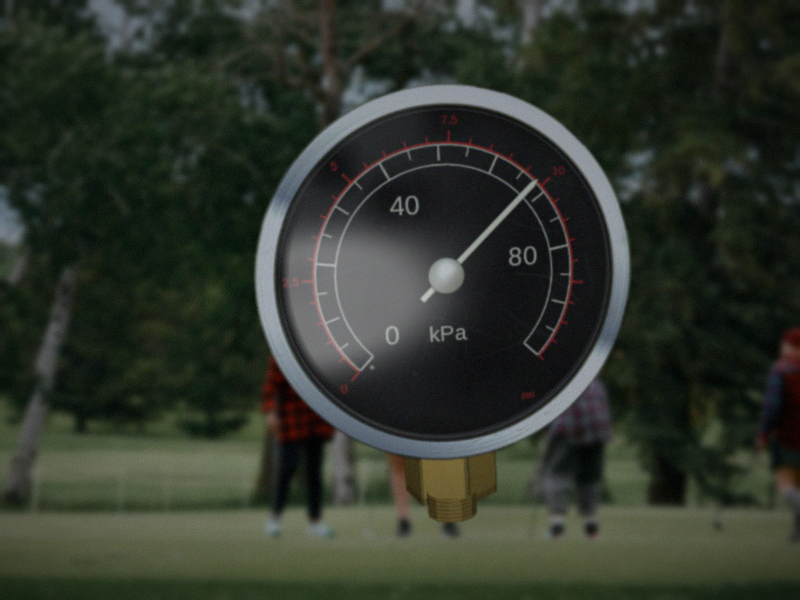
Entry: 67.5kPa
